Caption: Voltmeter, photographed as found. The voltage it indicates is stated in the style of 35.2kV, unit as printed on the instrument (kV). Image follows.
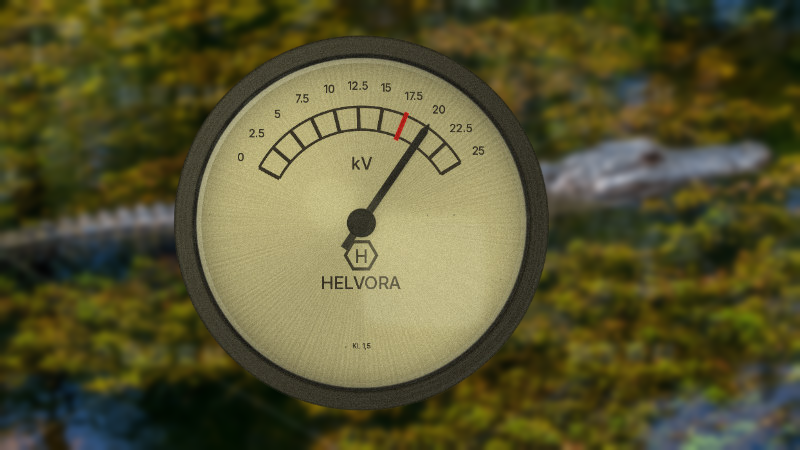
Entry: 20kV
